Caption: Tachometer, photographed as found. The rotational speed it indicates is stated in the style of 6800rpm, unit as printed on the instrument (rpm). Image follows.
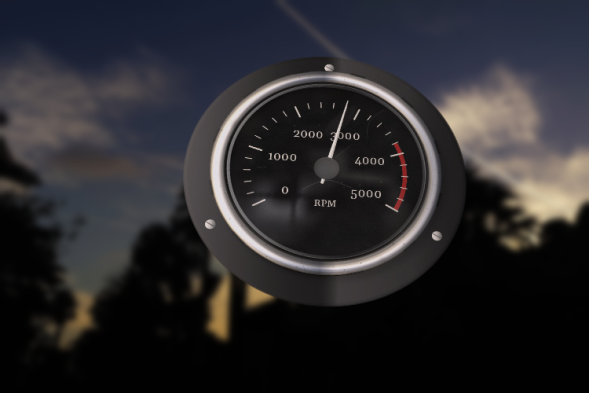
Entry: 2800rpm
